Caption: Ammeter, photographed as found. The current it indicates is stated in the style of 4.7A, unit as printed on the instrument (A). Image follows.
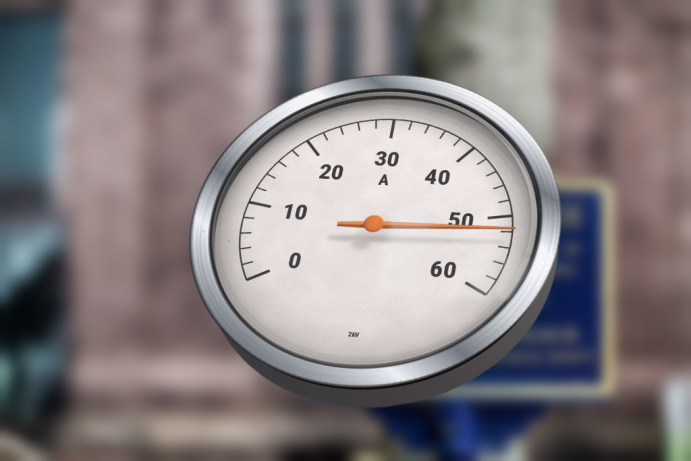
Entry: 52A
